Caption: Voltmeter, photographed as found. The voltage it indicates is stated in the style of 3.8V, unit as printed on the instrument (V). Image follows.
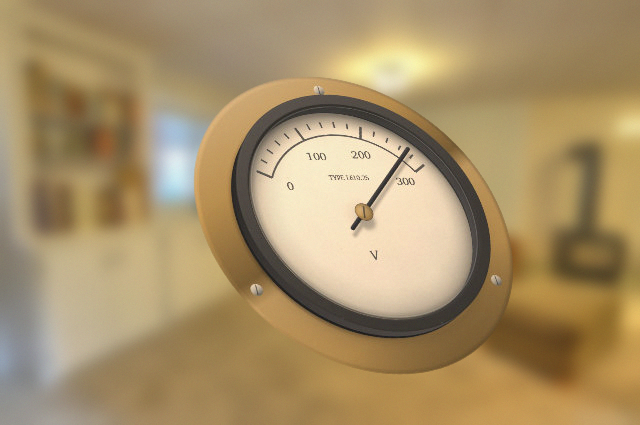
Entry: 270V
